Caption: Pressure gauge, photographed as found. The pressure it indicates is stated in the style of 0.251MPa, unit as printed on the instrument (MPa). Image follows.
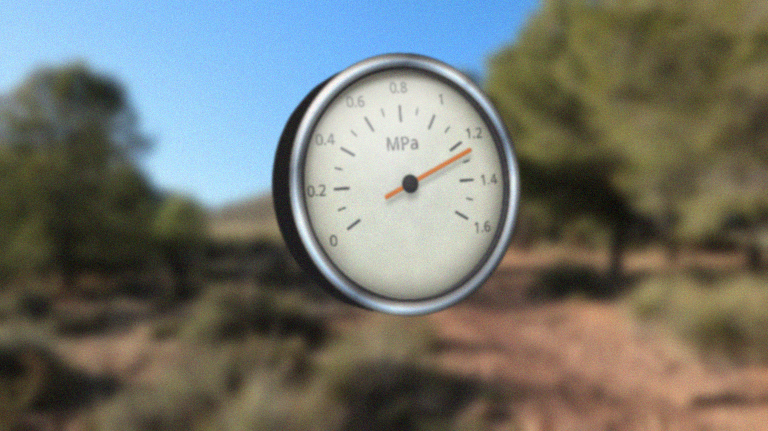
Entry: 1.25MPa
